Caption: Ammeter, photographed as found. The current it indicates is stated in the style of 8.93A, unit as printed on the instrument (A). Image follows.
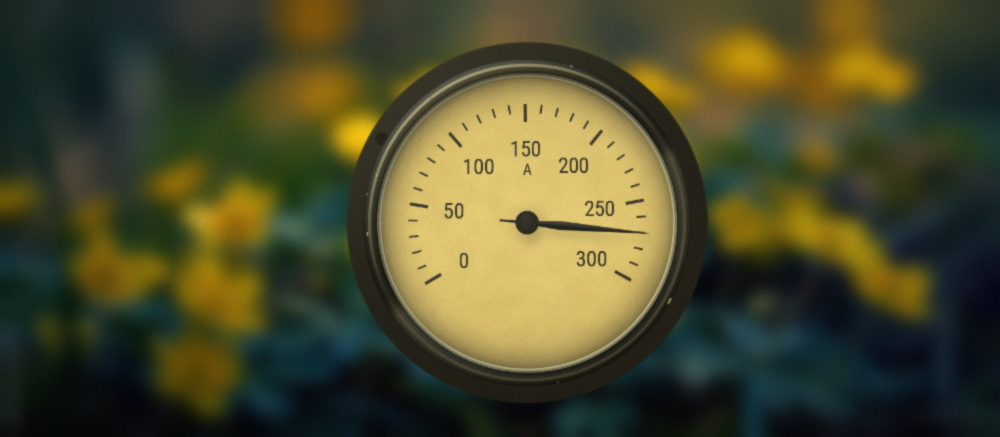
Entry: 270A
